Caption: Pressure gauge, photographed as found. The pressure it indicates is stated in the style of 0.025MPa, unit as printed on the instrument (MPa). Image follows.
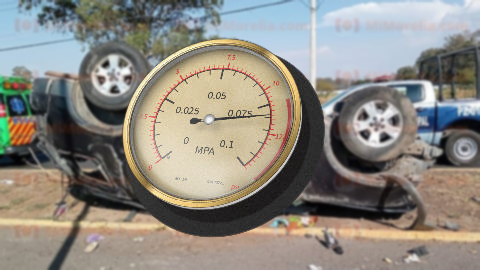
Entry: 0.08MPa
